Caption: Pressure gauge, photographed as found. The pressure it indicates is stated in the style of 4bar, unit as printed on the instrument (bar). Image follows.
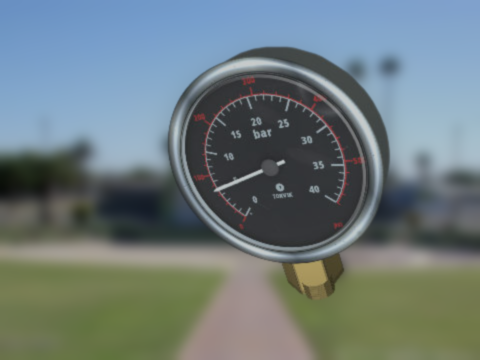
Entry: 5bar
